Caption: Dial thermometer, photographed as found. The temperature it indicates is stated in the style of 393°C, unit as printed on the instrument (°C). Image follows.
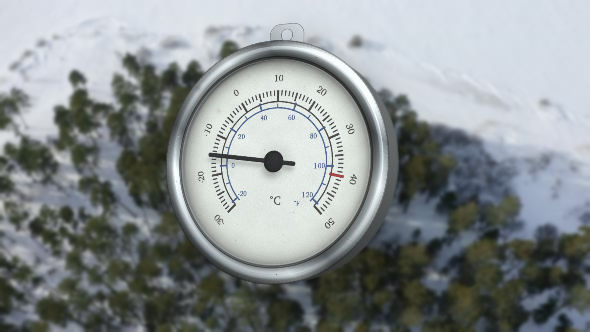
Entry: -15°C
